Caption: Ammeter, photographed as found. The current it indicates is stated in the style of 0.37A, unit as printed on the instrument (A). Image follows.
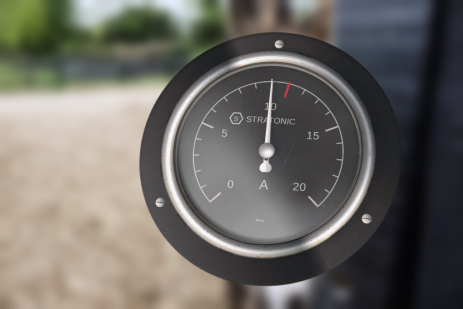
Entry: 10A
